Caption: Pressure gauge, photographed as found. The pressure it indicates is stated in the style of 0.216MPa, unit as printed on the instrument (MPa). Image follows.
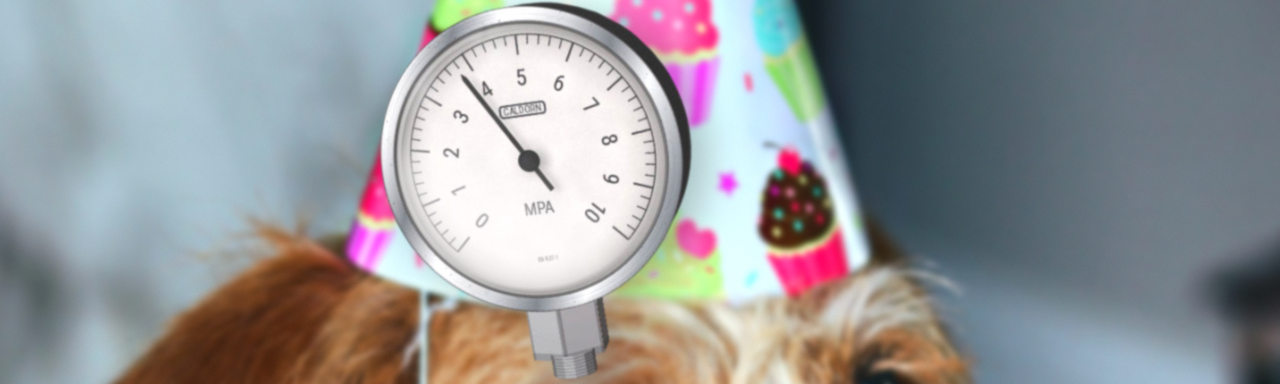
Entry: 3.8MPa
